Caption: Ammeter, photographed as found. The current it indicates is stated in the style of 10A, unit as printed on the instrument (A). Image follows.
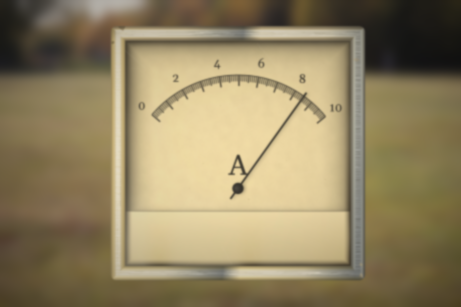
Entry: 8.5A
